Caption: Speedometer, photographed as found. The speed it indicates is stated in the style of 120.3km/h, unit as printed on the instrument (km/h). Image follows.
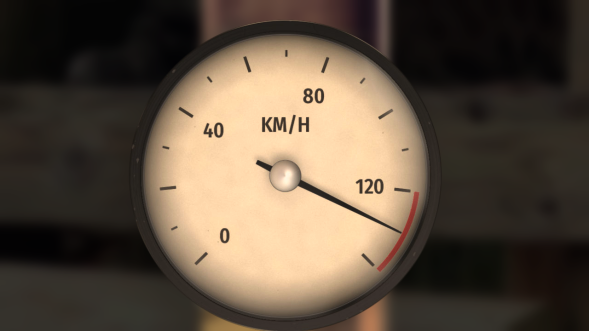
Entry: 130km/h
